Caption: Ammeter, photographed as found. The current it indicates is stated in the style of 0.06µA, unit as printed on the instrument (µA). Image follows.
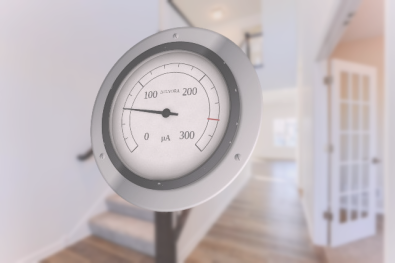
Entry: 60µA
